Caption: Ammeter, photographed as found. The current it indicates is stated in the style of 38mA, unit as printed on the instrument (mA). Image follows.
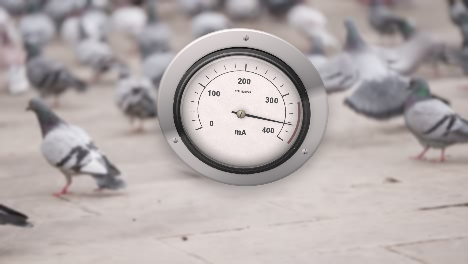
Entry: 360mA
